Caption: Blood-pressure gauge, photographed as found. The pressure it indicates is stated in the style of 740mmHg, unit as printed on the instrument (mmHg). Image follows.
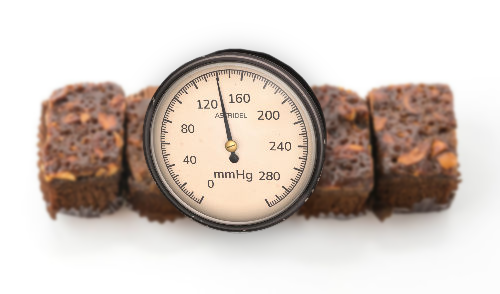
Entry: 140mmHg
